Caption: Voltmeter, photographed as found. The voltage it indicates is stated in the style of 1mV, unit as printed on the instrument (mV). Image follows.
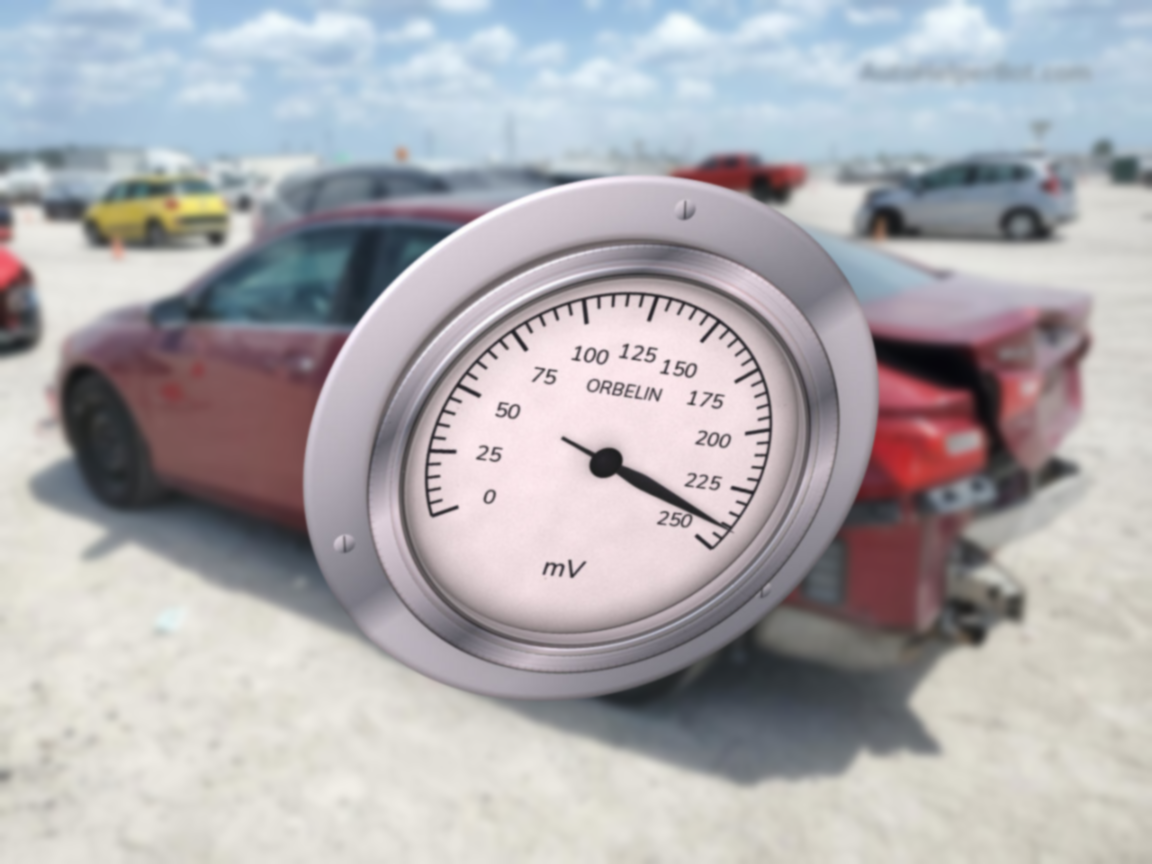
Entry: 240mV
